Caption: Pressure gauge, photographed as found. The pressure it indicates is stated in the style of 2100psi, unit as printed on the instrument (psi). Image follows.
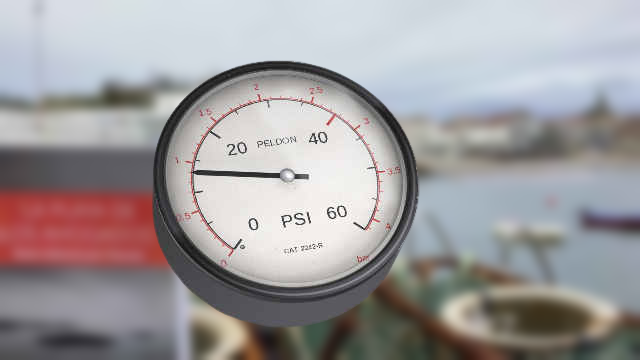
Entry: 12.5psi
